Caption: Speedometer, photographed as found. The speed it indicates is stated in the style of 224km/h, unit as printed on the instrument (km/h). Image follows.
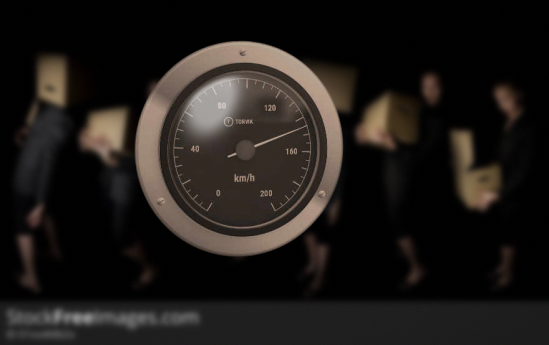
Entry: 145km/h
